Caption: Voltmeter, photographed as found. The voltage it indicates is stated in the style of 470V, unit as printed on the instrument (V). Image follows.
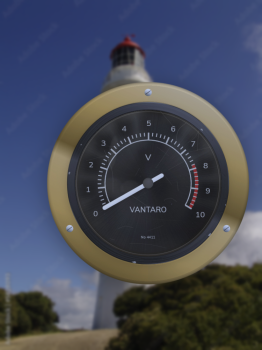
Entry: 0V
